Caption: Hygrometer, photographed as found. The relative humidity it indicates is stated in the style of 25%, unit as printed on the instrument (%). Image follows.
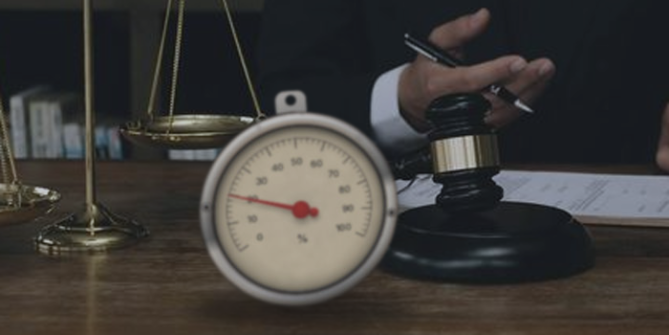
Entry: 20%
